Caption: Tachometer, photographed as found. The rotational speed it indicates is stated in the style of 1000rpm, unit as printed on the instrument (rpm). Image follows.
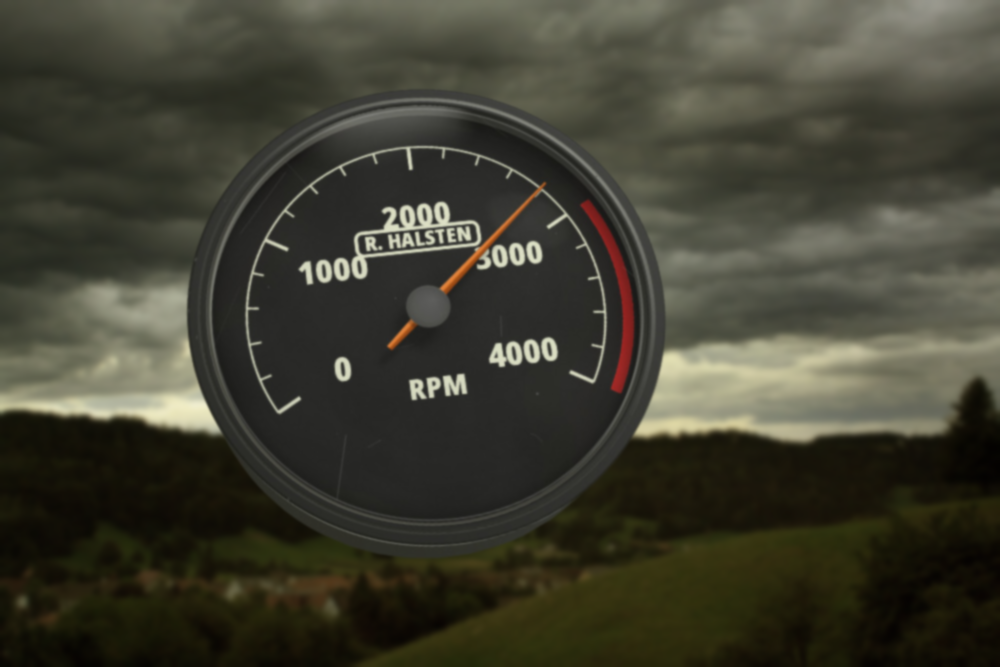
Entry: 2800rpm
